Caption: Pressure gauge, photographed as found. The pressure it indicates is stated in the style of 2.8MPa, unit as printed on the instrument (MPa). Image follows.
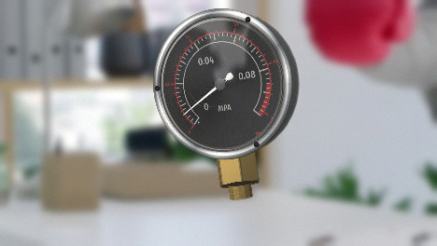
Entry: 0.006MPa
